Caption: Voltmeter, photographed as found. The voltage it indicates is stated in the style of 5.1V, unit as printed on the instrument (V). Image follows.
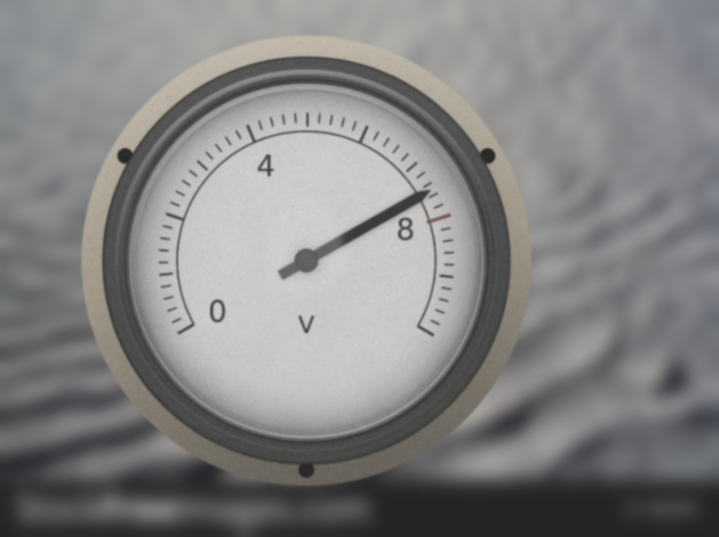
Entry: 7.5V
